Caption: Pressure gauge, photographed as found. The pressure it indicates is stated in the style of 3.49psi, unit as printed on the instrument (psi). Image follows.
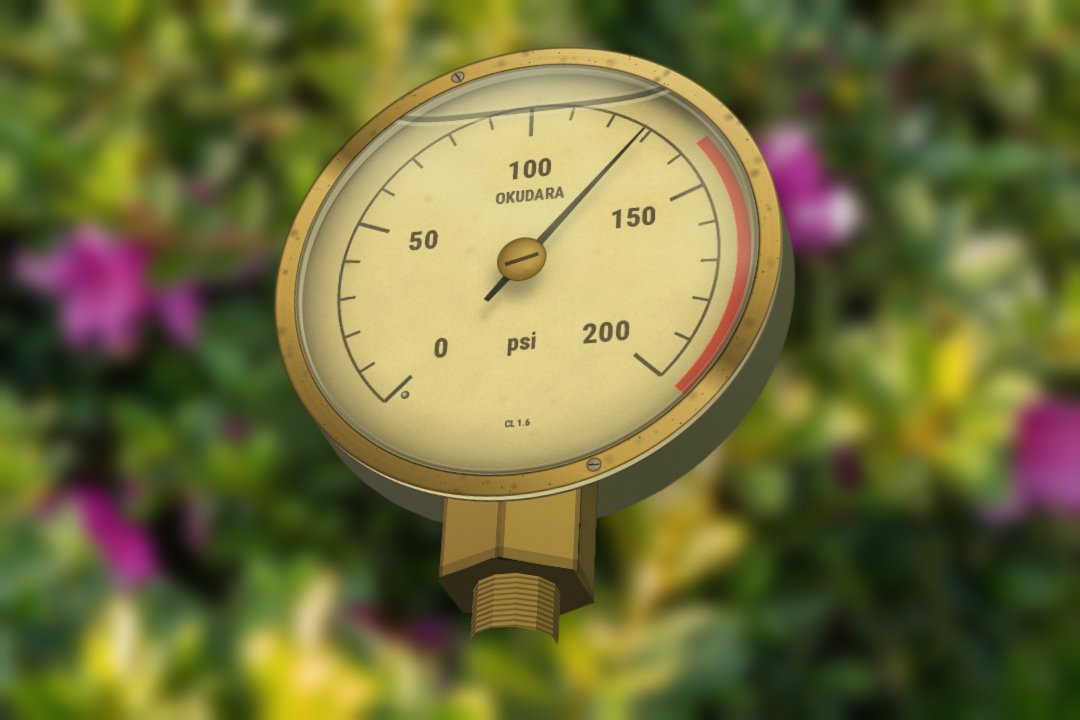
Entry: 130psi
